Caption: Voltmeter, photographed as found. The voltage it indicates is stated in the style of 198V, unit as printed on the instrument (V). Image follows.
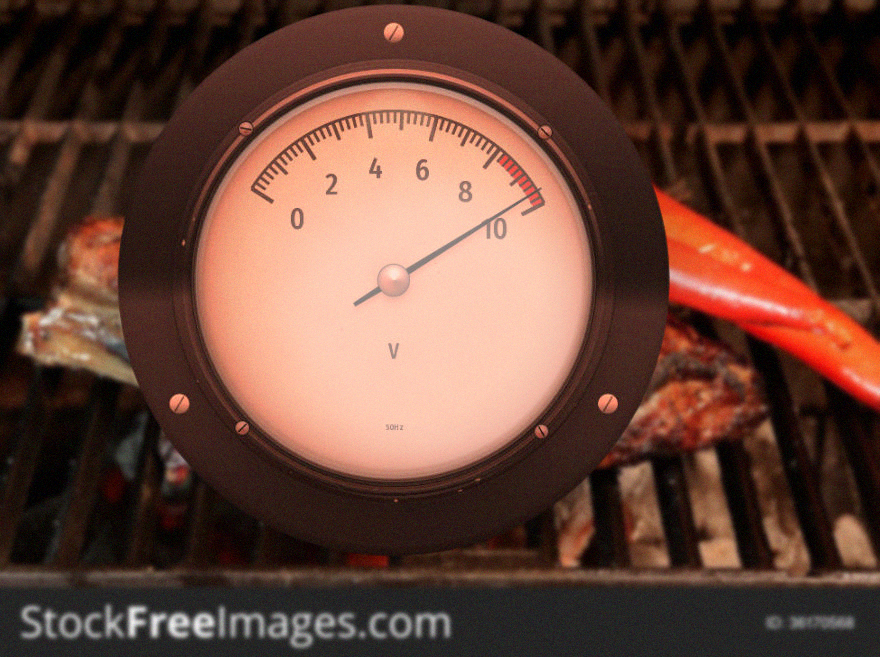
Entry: 9.6V
